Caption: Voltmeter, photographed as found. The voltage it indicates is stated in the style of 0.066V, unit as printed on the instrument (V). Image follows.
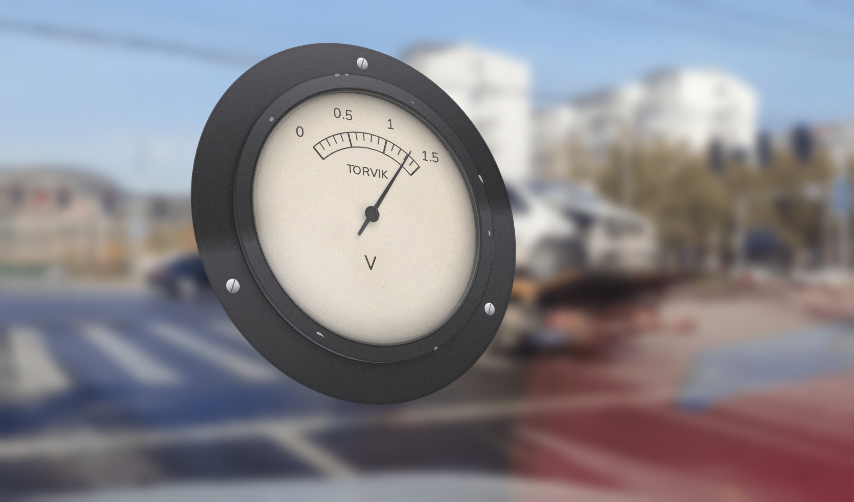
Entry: 1.3V
